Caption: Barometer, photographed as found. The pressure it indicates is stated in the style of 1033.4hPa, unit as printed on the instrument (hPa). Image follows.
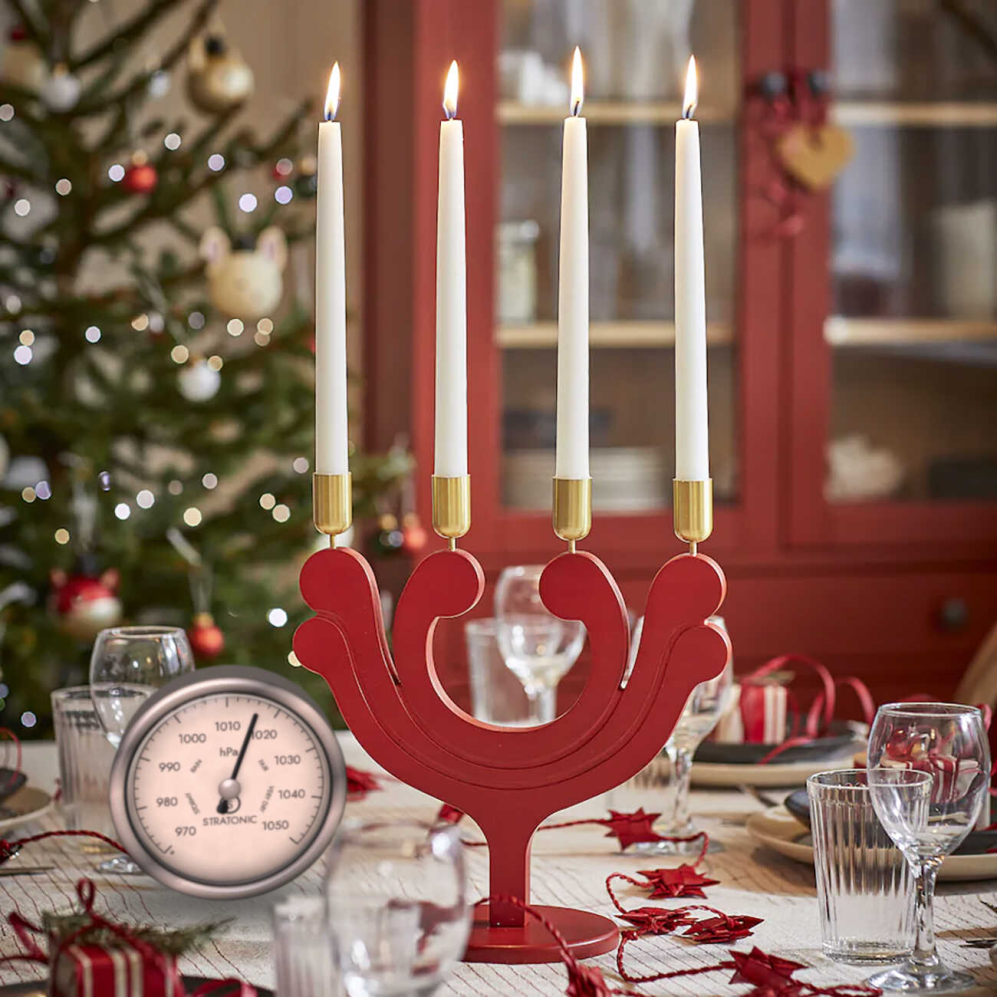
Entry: 1016hPa
